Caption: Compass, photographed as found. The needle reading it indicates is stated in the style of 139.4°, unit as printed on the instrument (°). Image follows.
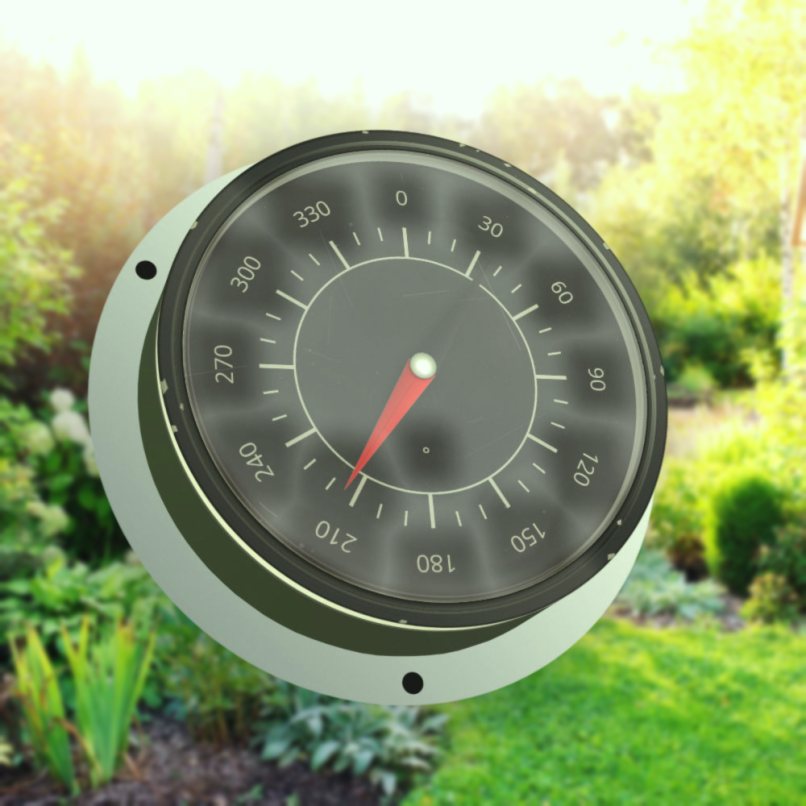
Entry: 215°
